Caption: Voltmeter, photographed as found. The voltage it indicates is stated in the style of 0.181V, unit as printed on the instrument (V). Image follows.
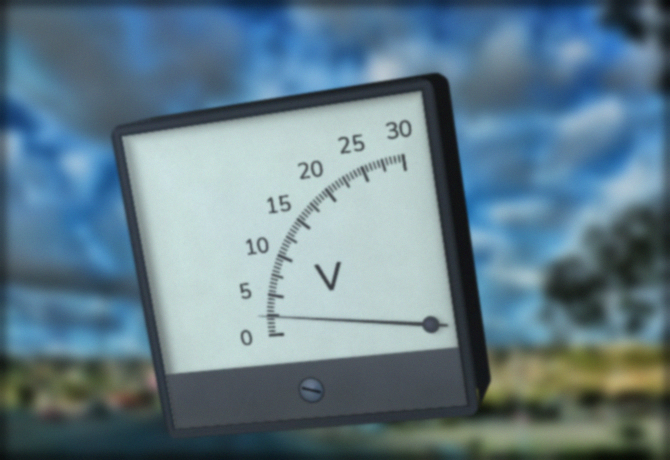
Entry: 2.5V
